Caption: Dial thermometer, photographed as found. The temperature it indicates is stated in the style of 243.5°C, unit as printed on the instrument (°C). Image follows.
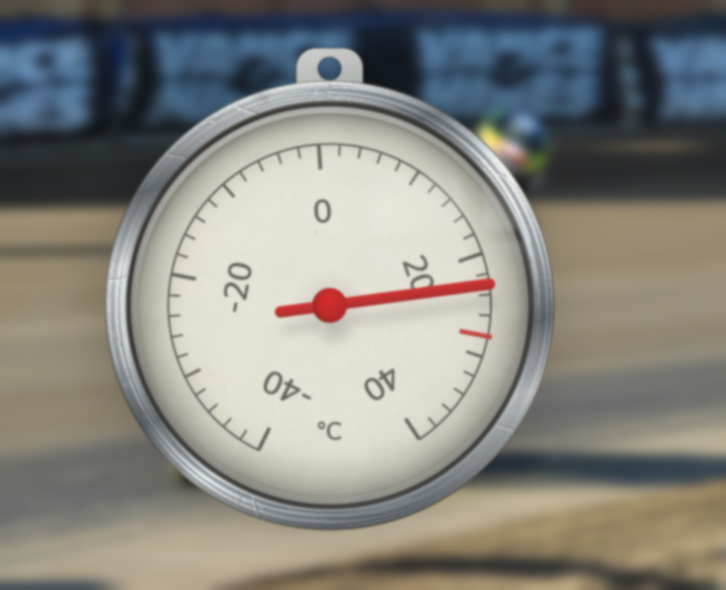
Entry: 23°C
